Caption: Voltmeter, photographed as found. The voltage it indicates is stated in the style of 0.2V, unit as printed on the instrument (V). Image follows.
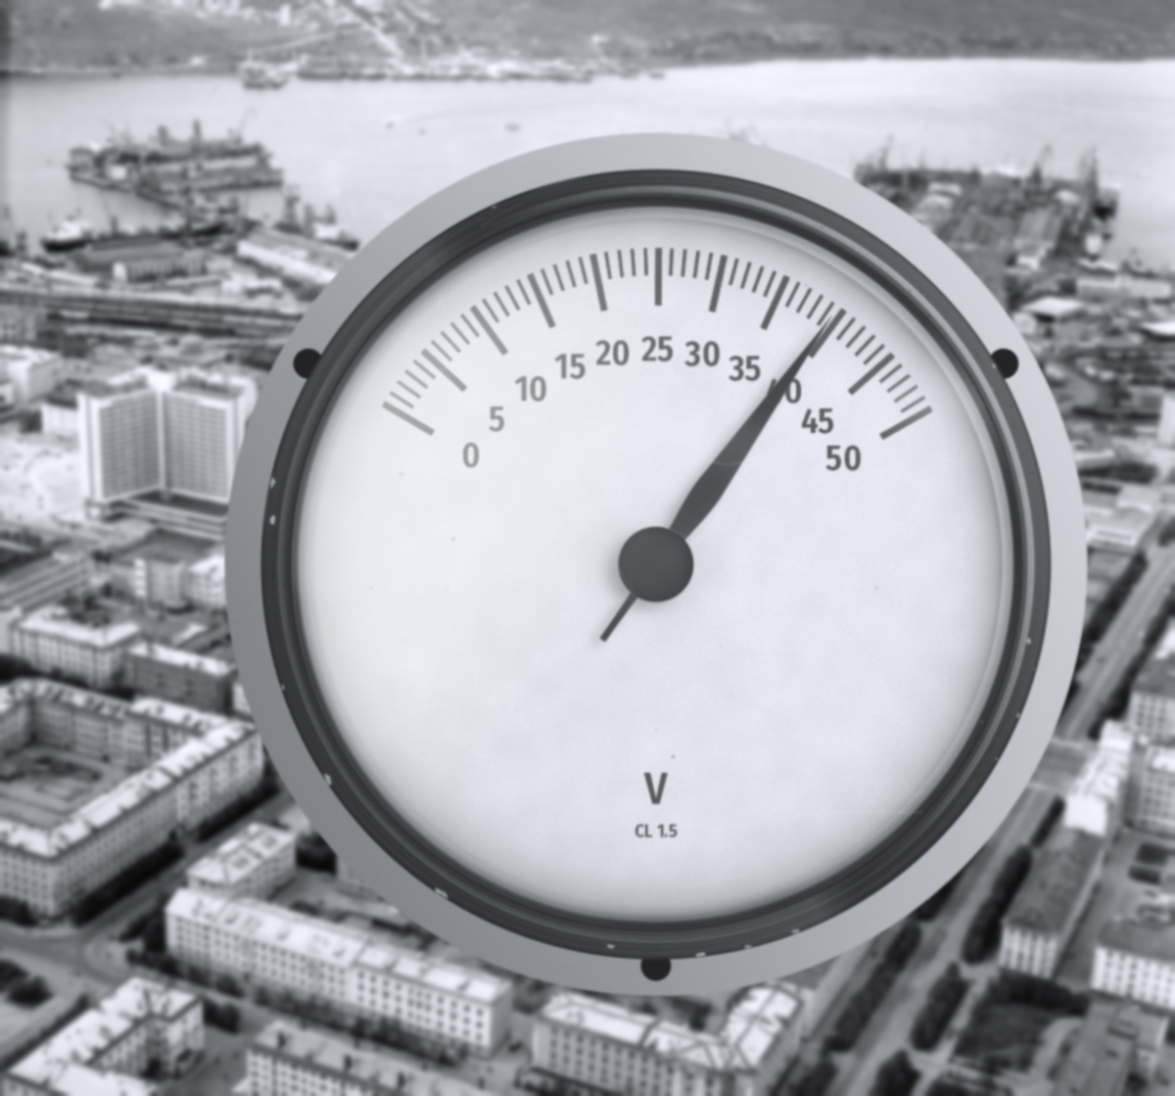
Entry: 39.5V
